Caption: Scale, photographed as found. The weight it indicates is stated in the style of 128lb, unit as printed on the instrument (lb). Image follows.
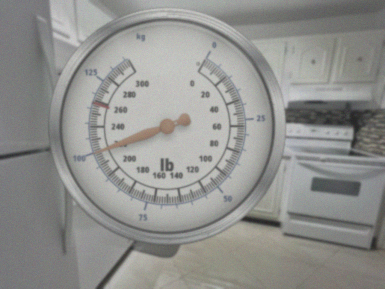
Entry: 220lb
